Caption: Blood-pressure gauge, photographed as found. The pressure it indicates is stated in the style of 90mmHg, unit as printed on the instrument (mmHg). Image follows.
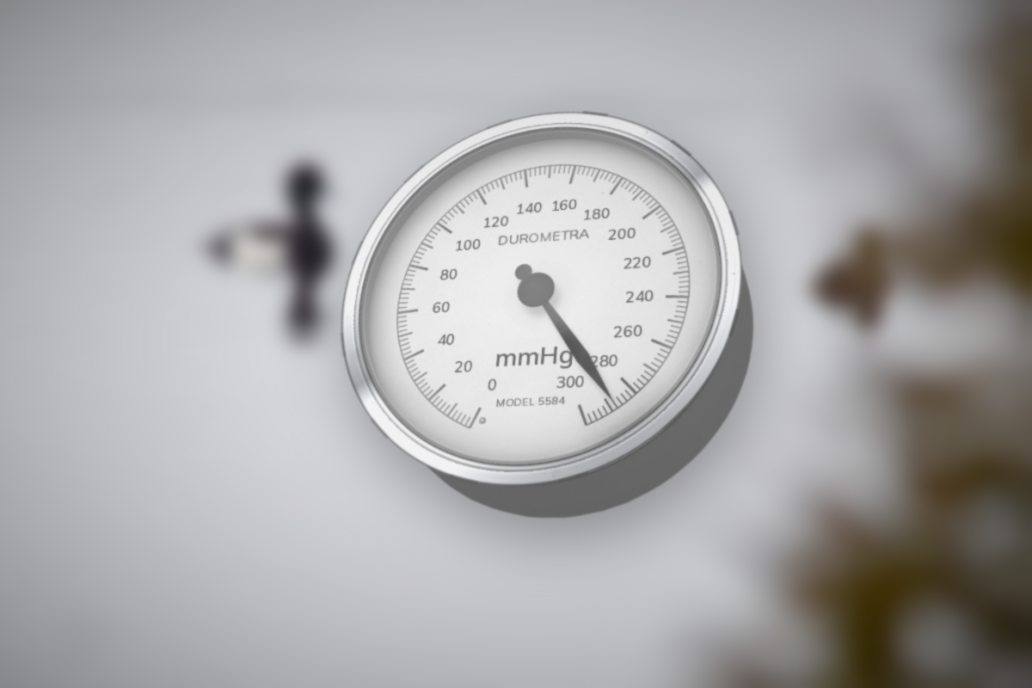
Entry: 288mmHg
